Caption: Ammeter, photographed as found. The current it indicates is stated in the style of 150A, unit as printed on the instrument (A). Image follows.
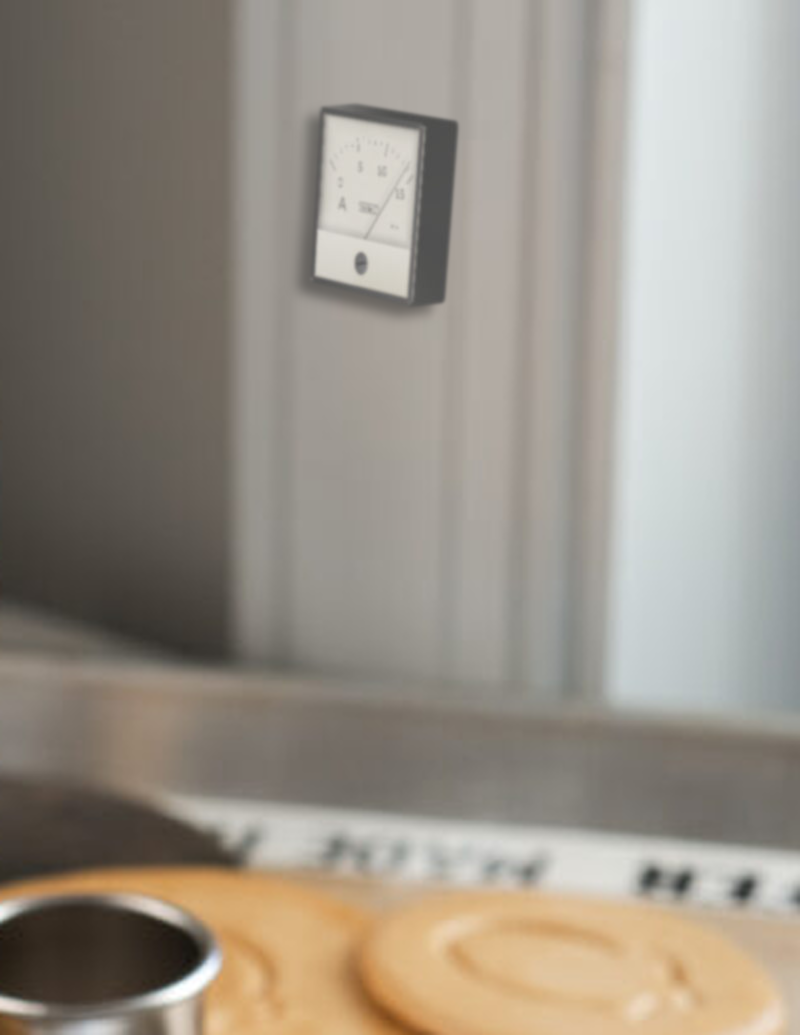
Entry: 14A
